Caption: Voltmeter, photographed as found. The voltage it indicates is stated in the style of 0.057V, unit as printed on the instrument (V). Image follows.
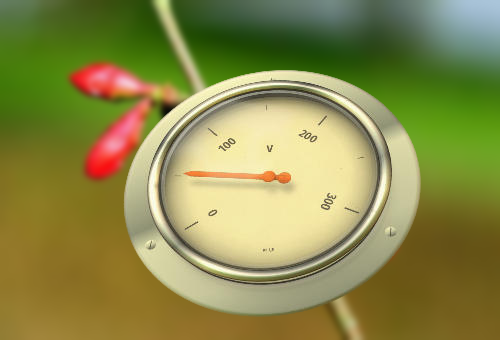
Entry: 50V
